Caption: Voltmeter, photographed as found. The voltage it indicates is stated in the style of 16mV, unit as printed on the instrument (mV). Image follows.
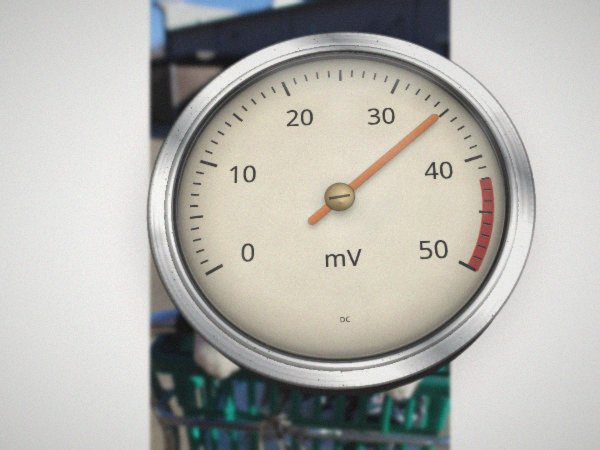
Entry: 35mV
